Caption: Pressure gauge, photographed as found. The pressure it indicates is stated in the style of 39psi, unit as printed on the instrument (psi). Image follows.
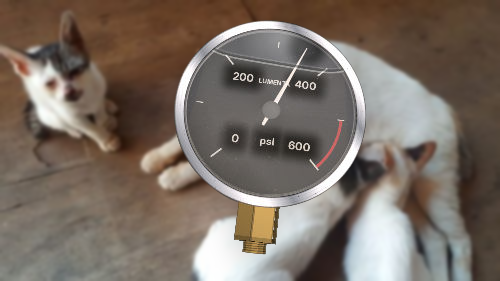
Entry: 350psi
